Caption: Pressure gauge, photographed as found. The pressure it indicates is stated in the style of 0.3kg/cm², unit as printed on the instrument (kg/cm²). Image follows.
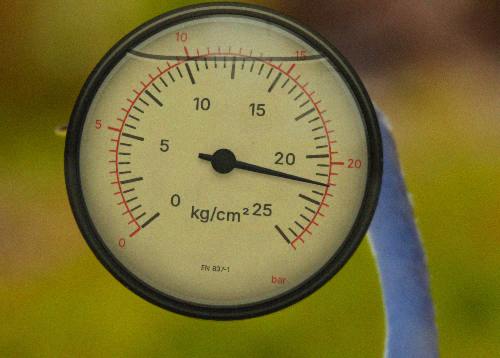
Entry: 21.5kg/cm²
